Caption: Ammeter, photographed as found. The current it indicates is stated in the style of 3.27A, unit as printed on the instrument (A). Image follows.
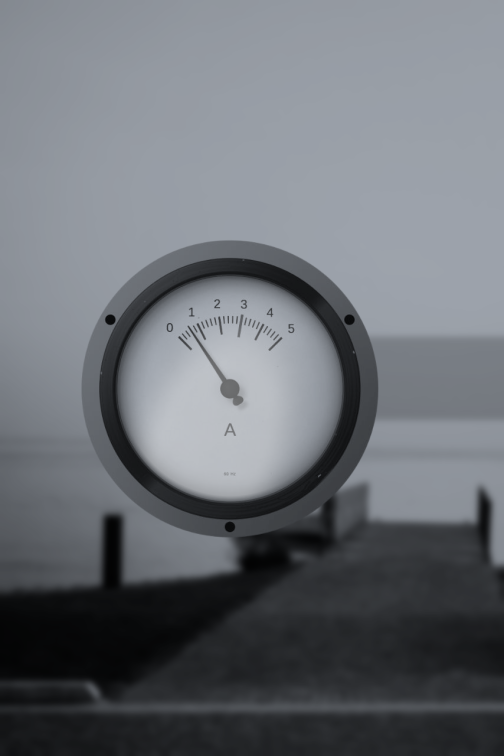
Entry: 0.6A
